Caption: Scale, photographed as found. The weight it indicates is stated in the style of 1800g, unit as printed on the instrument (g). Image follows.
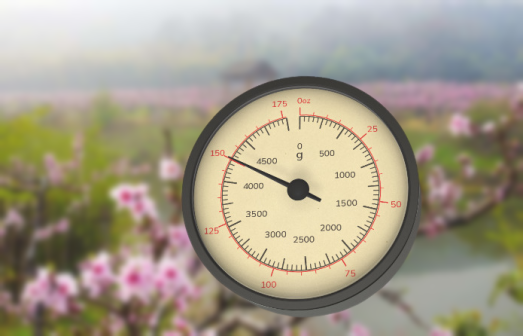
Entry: 4250g
